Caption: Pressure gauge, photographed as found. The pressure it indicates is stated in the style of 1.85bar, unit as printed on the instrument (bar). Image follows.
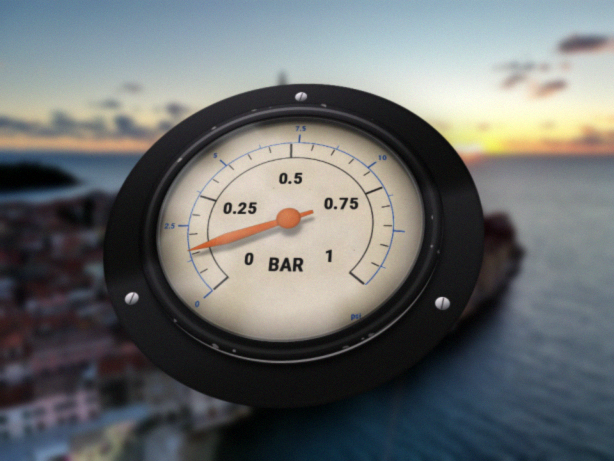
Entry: 0.1bar
